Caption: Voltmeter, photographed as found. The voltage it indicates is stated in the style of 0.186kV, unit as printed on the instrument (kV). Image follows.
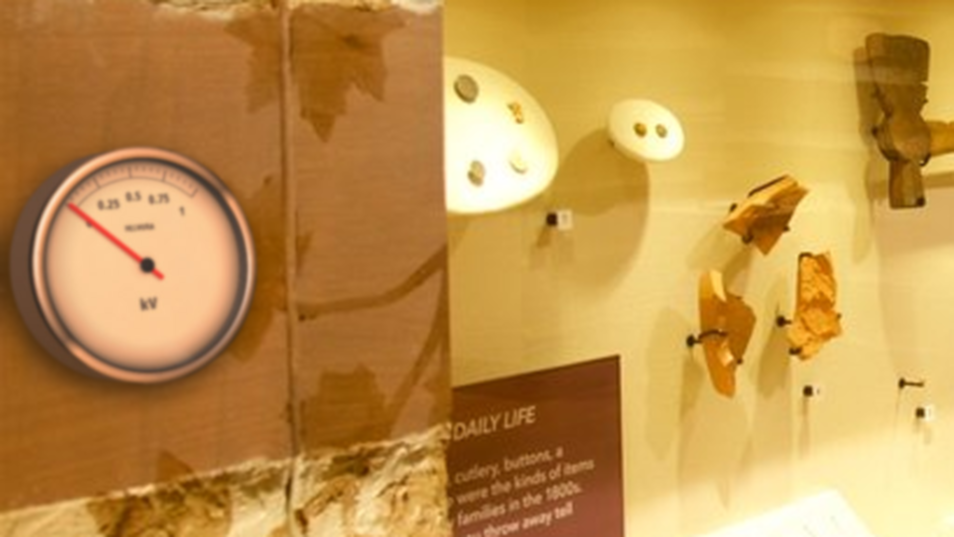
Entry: 0kV
